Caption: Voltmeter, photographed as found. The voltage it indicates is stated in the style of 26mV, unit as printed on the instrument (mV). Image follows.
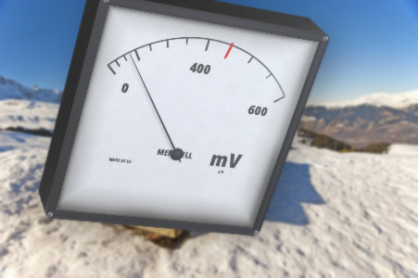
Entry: 175mV
